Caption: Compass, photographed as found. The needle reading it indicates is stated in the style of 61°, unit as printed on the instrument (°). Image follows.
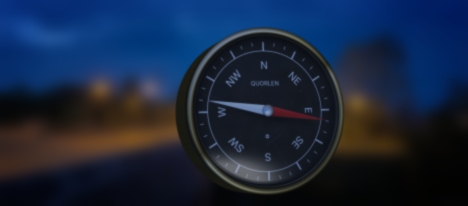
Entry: 100°
